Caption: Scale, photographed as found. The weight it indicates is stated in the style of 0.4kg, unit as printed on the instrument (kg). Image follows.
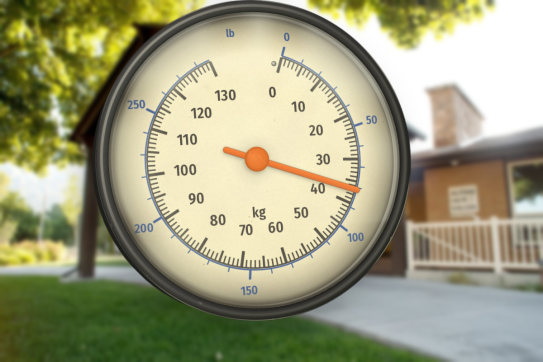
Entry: 37kg
